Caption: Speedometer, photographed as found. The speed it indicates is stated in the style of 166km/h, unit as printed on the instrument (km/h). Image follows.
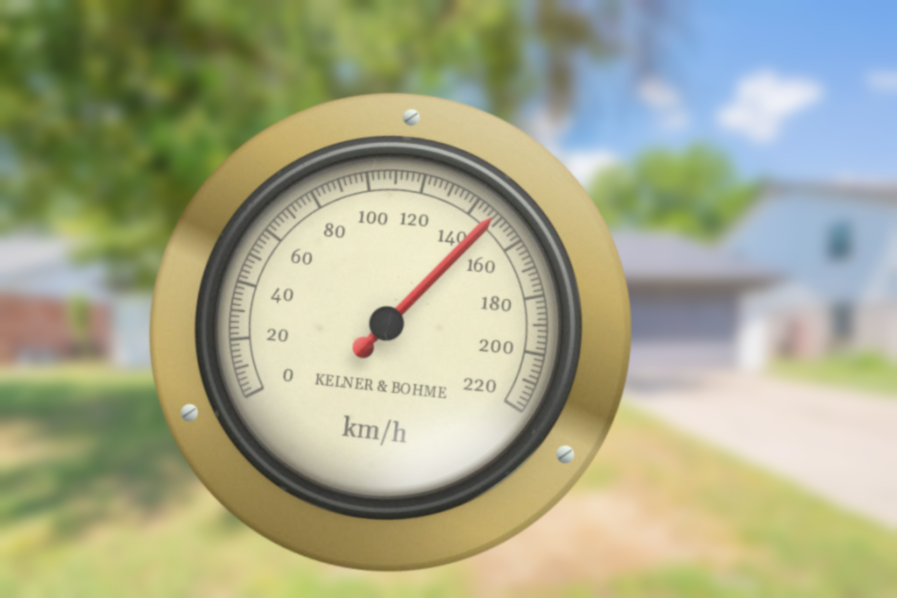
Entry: 148km/h
